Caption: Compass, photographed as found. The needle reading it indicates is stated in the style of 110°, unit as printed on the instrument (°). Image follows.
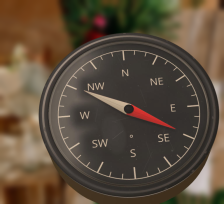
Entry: 120°
